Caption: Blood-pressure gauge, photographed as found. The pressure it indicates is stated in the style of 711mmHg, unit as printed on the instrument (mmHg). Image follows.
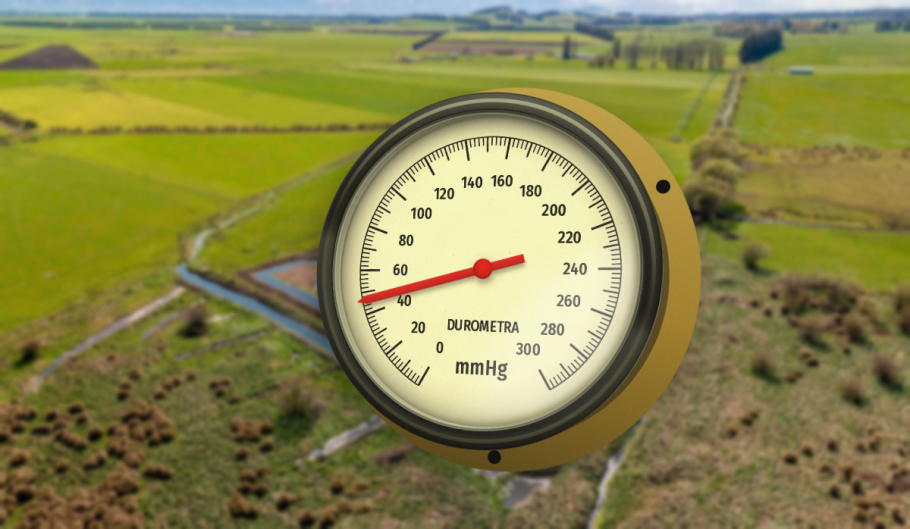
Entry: 46mmHg
